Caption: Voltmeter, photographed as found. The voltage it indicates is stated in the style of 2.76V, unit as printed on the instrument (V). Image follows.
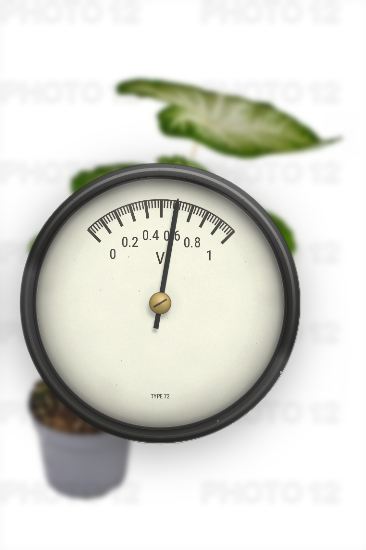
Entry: 0.6V
